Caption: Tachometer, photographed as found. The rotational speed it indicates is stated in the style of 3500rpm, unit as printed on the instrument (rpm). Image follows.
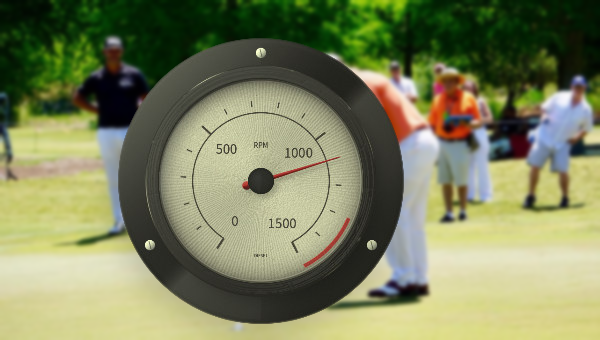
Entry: 1100rpm
